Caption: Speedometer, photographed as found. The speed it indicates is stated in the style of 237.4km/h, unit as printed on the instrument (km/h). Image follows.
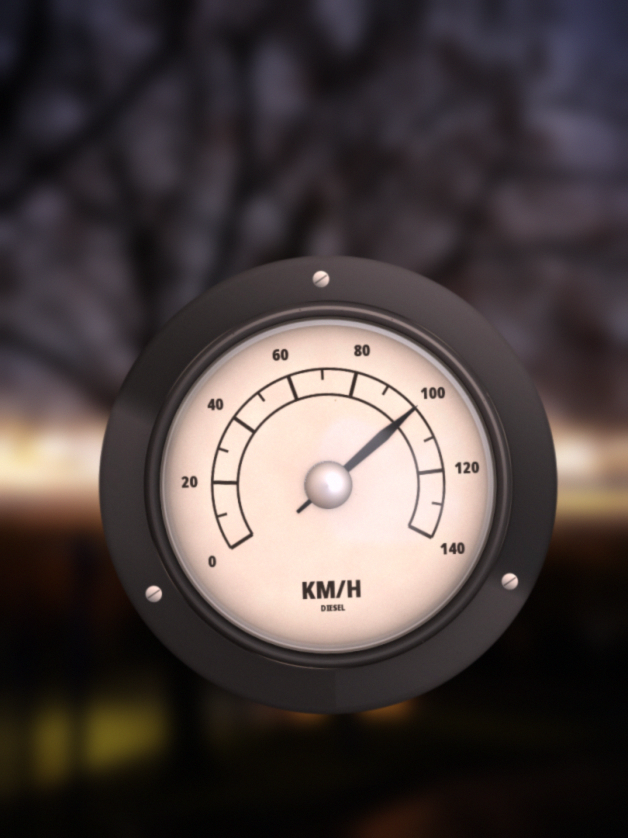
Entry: 100km/h
